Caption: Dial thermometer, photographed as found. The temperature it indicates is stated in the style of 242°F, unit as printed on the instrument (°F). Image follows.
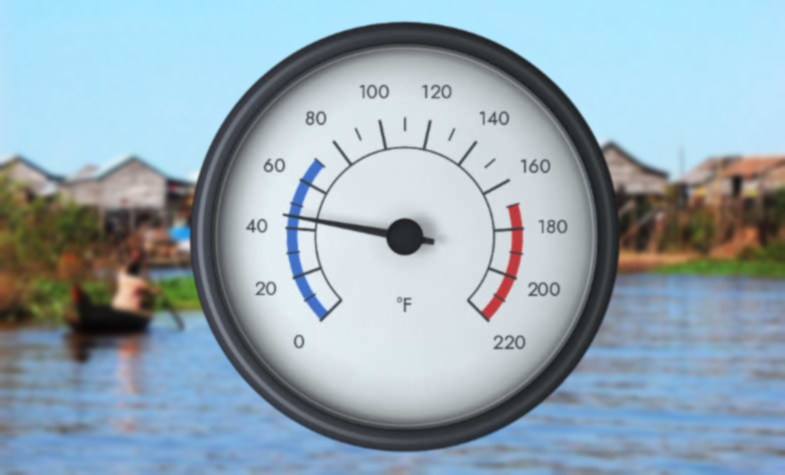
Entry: 45°F
